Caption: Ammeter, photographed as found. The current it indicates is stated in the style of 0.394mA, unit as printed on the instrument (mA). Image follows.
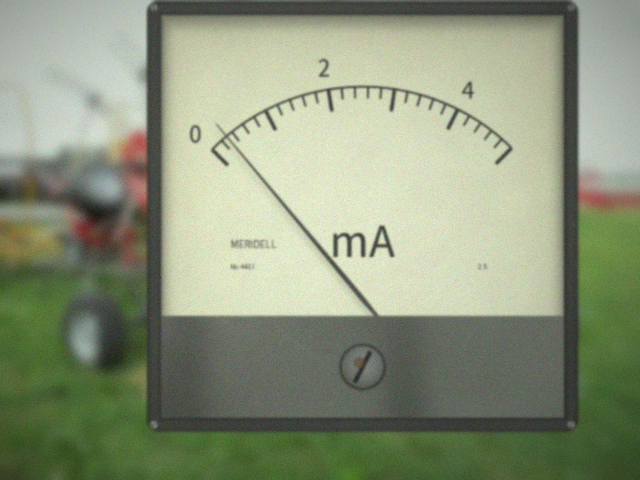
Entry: 0.3mA
